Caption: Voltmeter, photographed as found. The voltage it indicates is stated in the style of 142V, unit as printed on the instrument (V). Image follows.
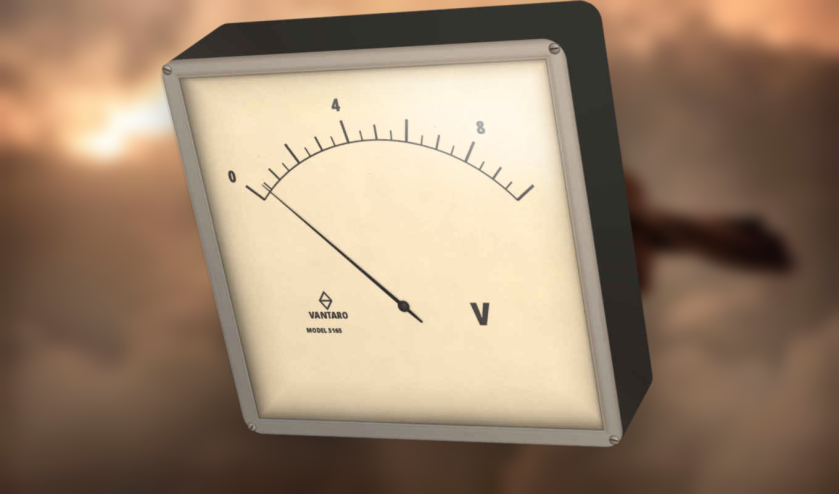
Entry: 0.5V
